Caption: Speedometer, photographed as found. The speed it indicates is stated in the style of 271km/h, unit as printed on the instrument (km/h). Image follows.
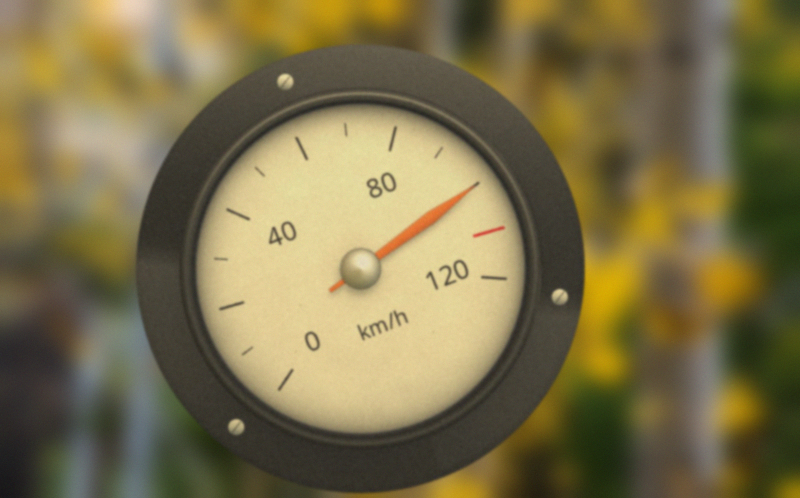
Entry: 100km/h
